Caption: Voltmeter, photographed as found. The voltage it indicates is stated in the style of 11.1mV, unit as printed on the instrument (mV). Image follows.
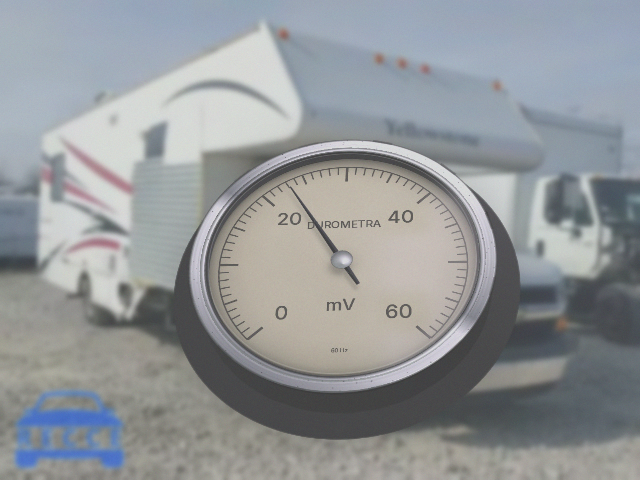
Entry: 23mV
